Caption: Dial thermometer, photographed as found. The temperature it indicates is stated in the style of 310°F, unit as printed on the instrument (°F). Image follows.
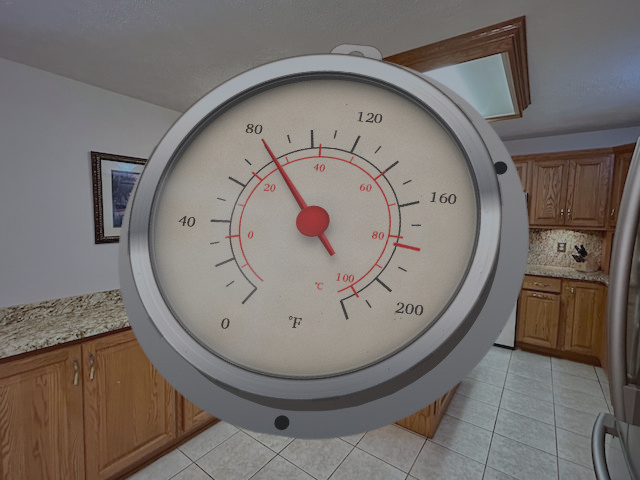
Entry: 80°F
